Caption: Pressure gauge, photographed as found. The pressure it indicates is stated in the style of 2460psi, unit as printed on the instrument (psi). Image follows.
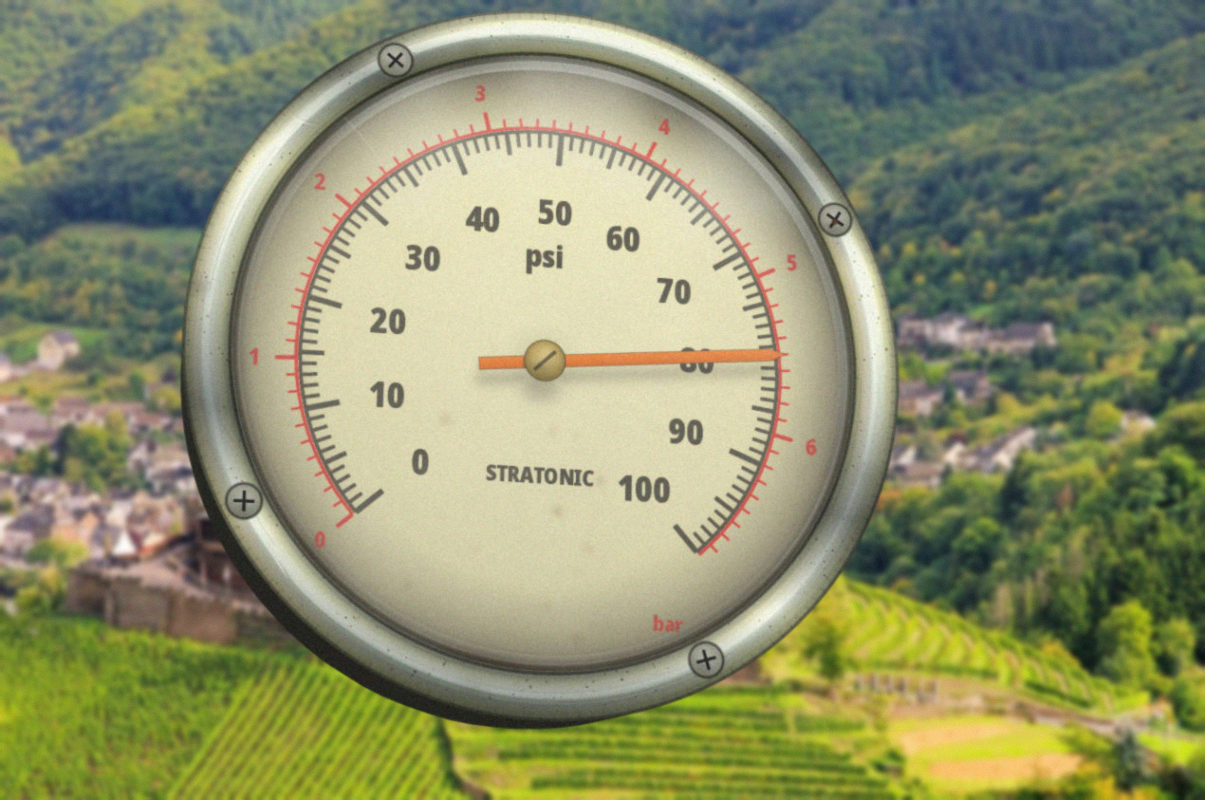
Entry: 80psi
